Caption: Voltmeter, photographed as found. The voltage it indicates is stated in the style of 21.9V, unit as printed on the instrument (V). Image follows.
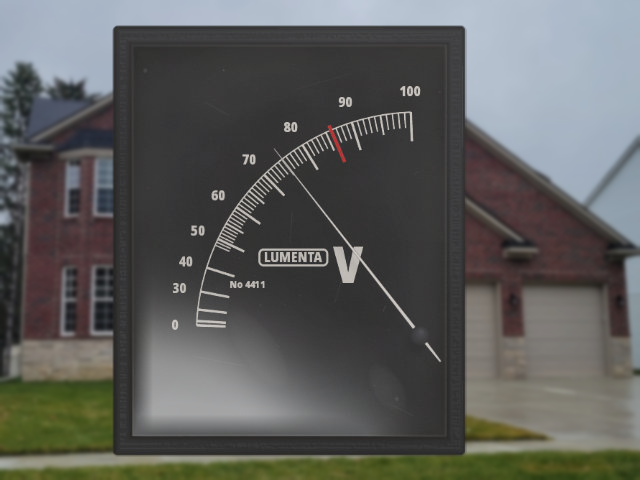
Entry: 75V
